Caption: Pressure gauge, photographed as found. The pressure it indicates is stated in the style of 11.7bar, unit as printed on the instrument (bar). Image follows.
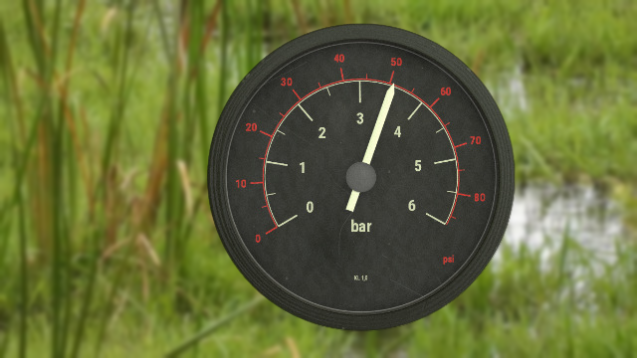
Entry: 3.5bar
